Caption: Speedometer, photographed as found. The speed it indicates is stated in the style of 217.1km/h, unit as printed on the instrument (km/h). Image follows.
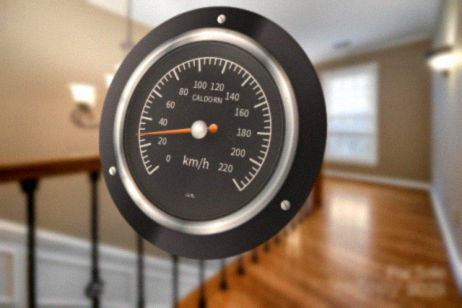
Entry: 28km/h
